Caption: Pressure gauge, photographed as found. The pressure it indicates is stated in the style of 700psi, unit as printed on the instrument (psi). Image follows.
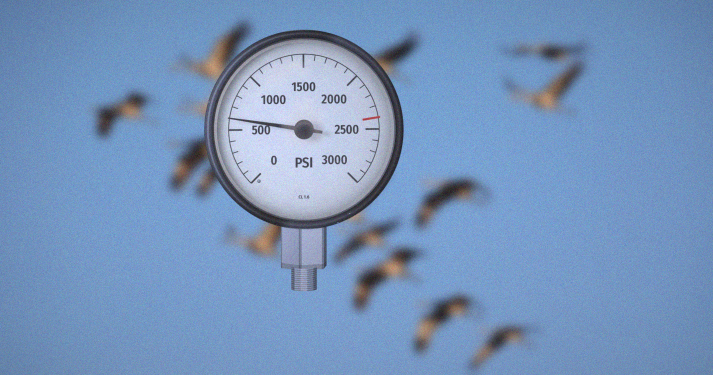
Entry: 600psi
